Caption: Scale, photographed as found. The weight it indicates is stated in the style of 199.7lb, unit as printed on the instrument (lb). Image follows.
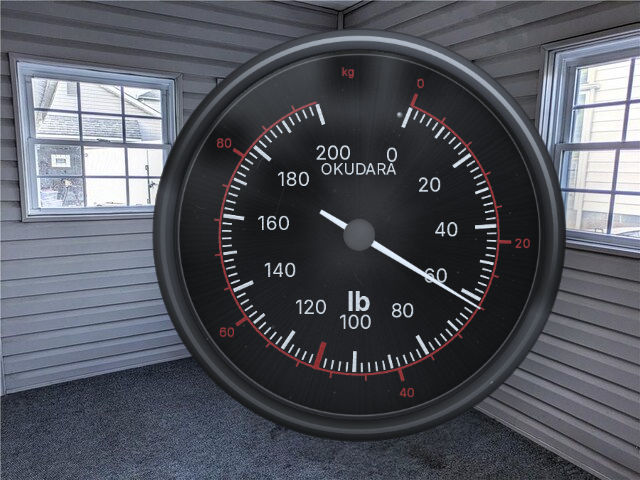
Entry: 62lb
